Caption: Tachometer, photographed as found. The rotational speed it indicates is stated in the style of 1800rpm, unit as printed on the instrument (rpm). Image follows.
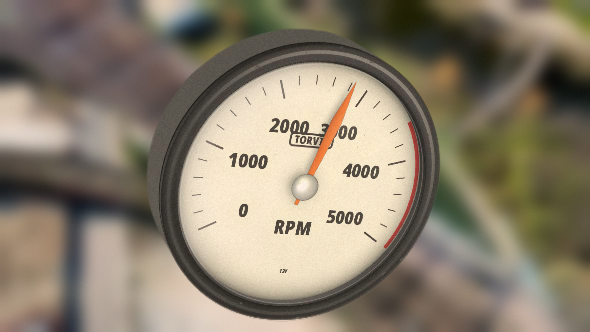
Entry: 2800rpm
